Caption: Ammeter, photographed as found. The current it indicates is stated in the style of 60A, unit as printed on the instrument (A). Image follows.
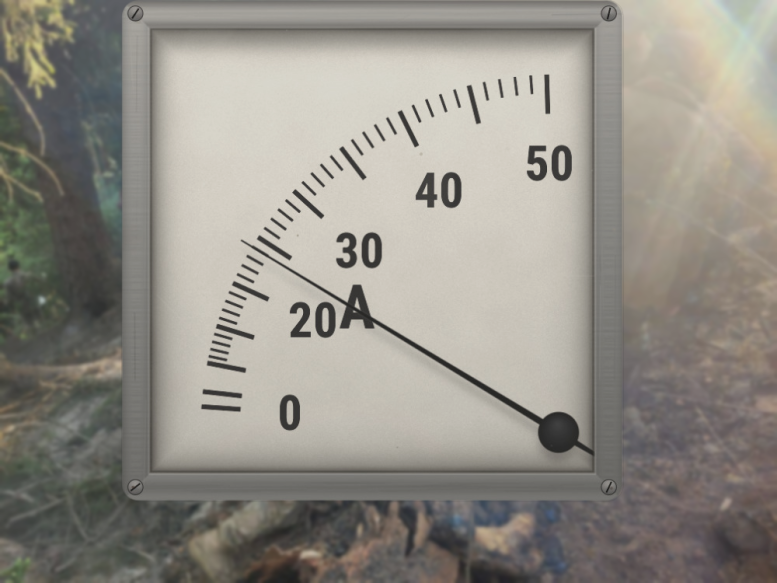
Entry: 24A
